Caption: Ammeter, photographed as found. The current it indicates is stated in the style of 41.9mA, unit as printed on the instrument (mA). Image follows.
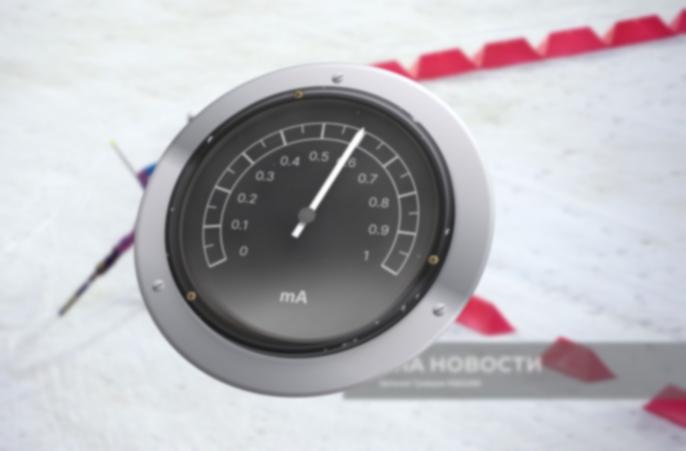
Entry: 0.6mA
